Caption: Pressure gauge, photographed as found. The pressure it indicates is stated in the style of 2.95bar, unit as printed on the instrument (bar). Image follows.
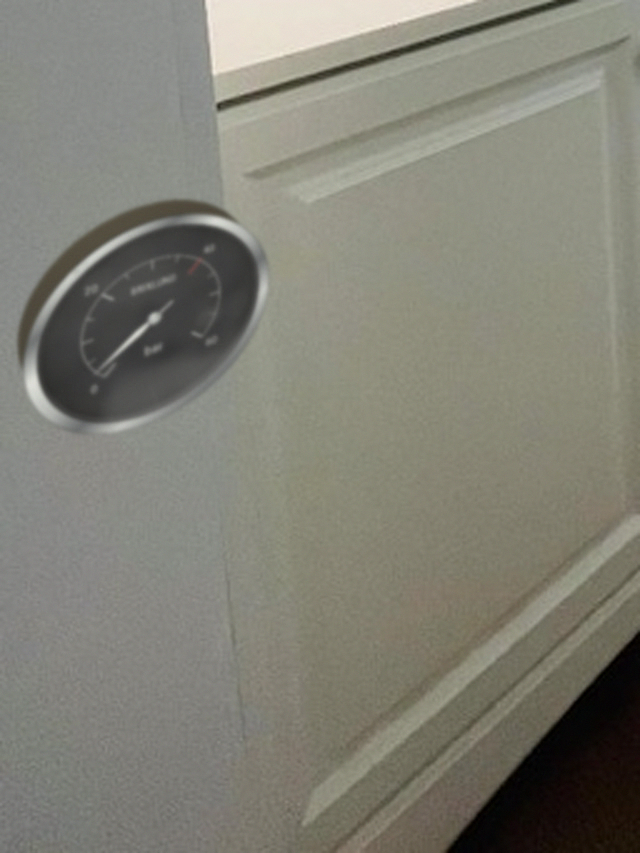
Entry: 2.5bar
